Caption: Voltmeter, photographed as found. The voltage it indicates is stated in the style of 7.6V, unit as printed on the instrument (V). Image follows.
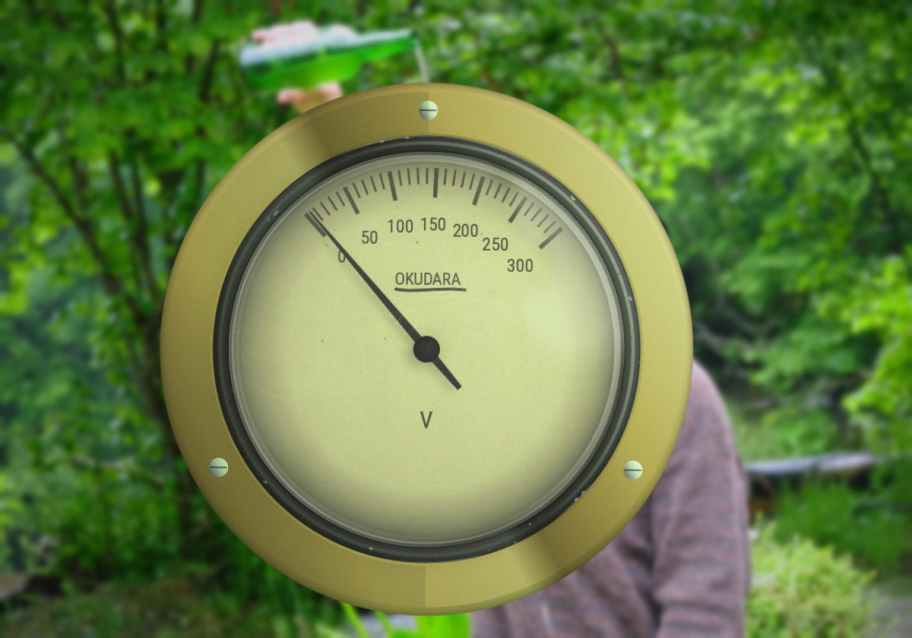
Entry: 5V
